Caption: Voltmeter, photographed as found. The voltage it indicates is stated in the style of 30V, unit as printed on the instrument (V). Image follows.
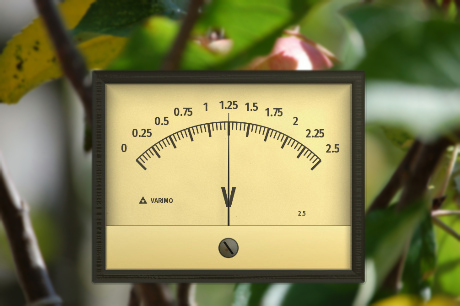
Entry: 1.25V
